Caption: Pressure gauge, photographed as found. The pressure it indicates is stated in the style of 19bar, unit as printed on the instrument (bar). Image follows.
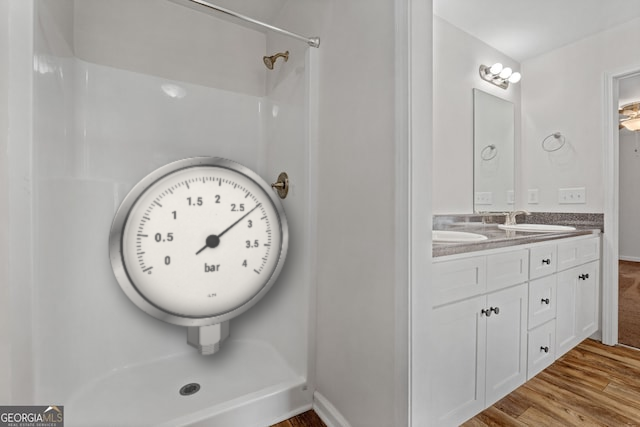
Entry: 2.75bar
